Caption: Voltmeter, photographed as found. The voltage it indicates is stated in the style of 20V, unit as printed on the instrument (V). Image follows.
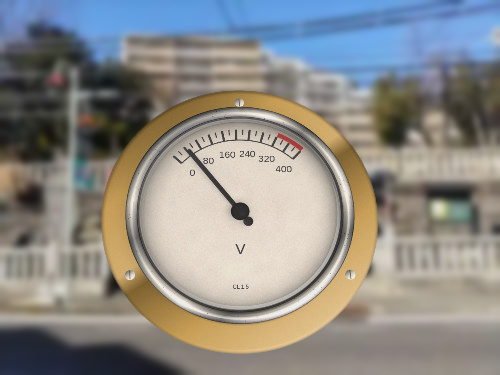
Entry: 40V
